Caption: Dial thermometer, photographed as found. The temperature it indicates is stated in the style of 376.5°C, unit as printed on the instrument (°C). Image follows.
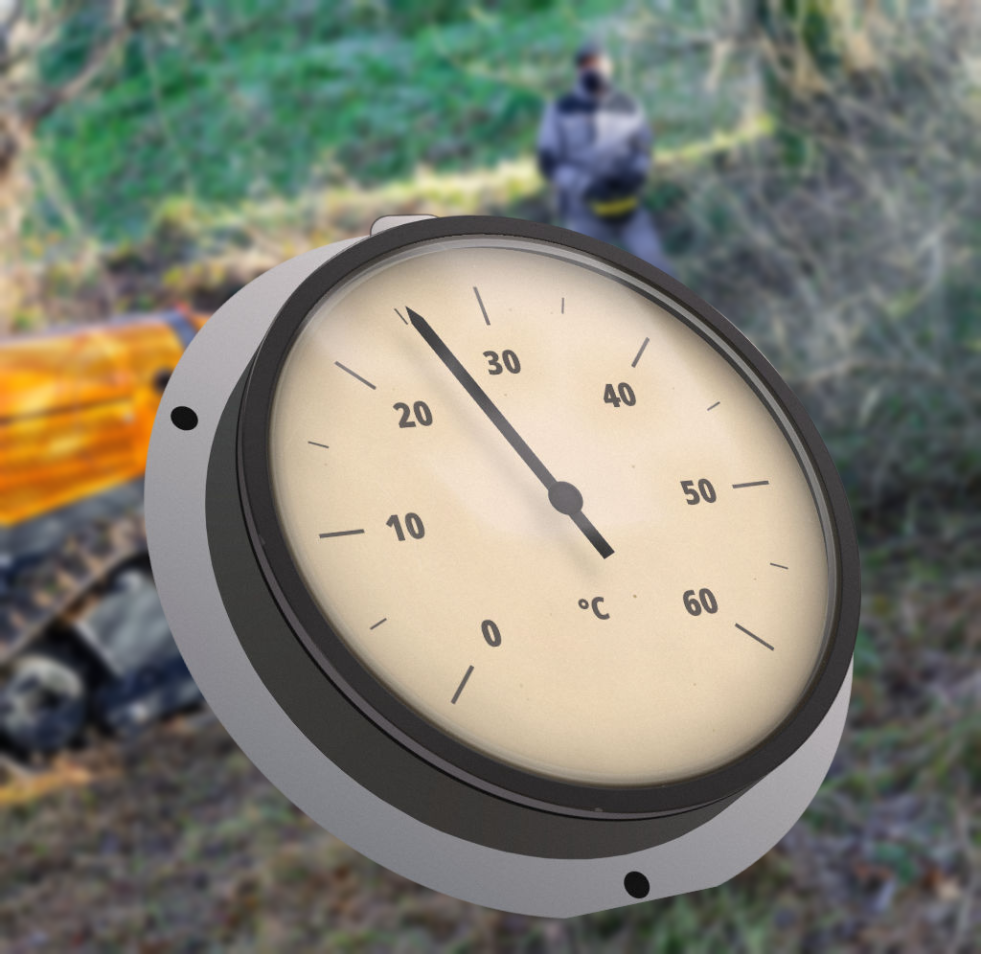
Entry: 25°C
